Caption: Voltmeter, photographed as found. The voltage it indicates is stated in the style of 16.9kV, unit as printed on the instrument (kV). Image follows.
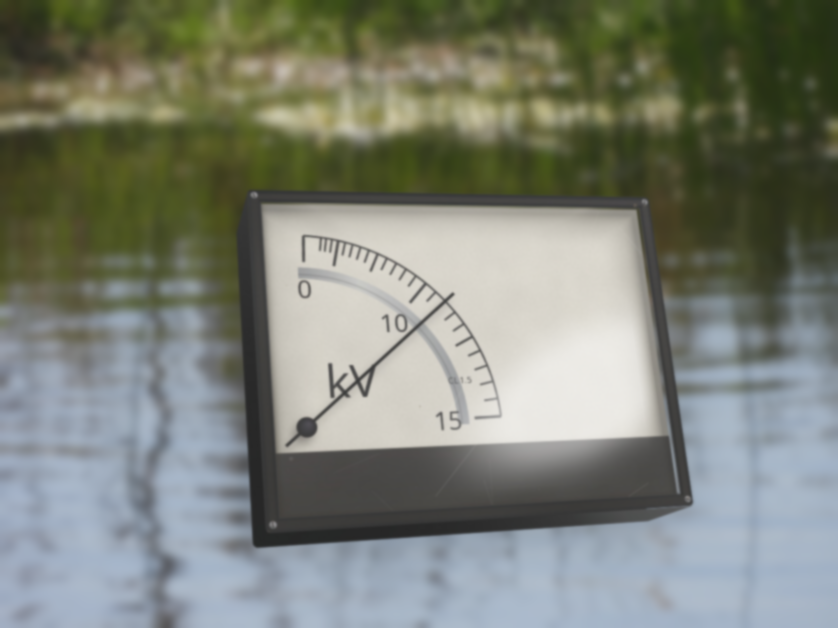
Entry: 11kV
